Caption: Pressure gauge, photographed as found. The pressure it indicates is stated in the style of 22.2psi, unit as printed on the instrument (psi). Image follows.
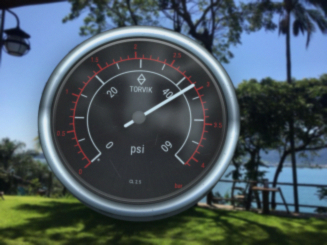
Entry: 42.5psi
